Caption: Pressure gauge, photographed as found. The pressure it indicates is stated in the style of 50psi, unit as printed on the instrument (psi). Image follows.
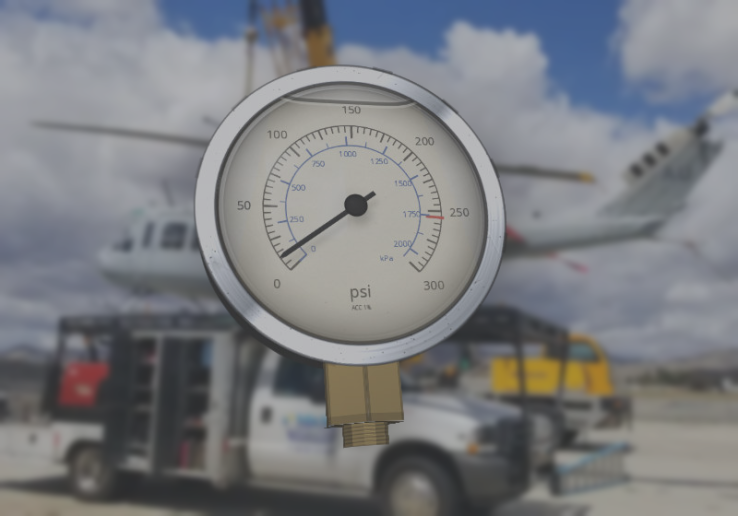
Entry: 10psi
